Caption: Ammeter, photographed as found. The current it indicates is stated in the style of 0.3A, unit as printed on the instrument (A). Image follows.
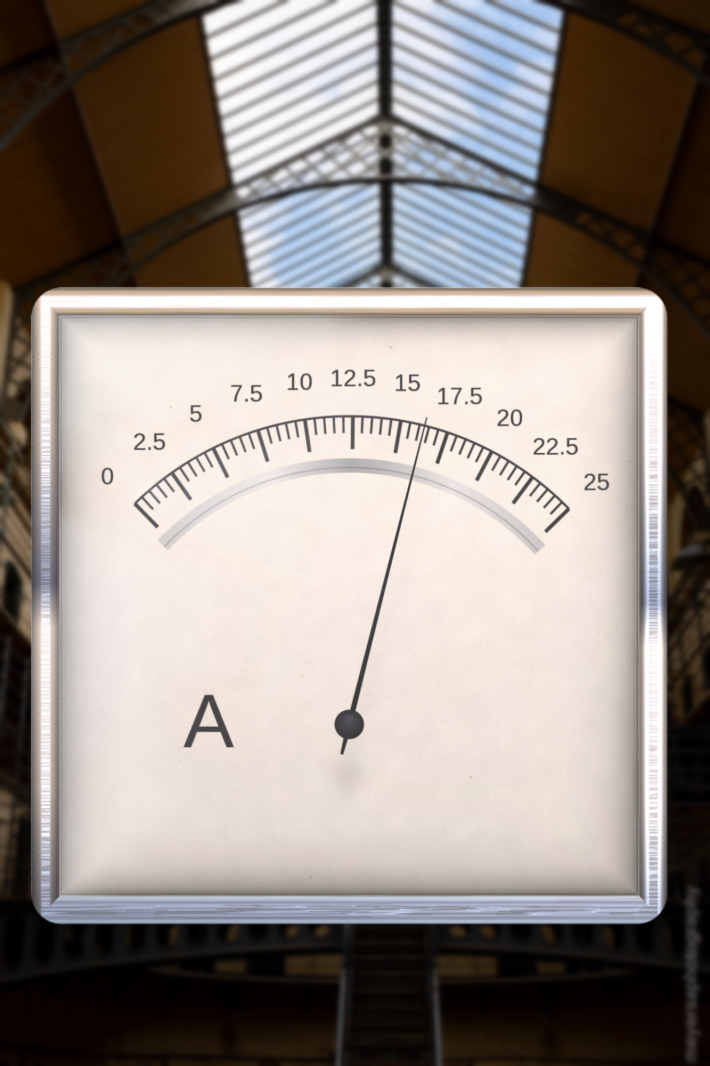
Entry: 16.25A
